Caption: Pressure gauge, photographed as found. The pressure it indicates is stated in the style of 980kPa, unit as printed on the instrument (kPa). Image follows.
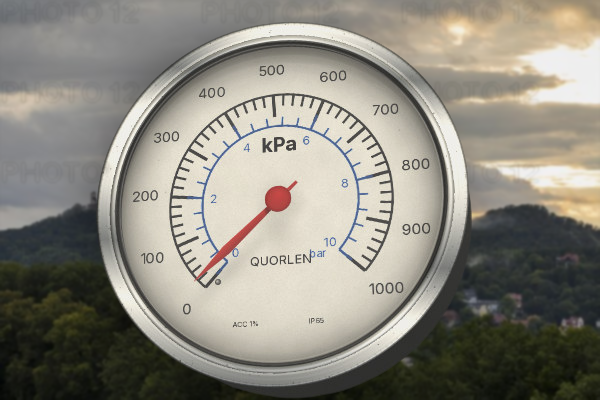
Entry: 20kPa
